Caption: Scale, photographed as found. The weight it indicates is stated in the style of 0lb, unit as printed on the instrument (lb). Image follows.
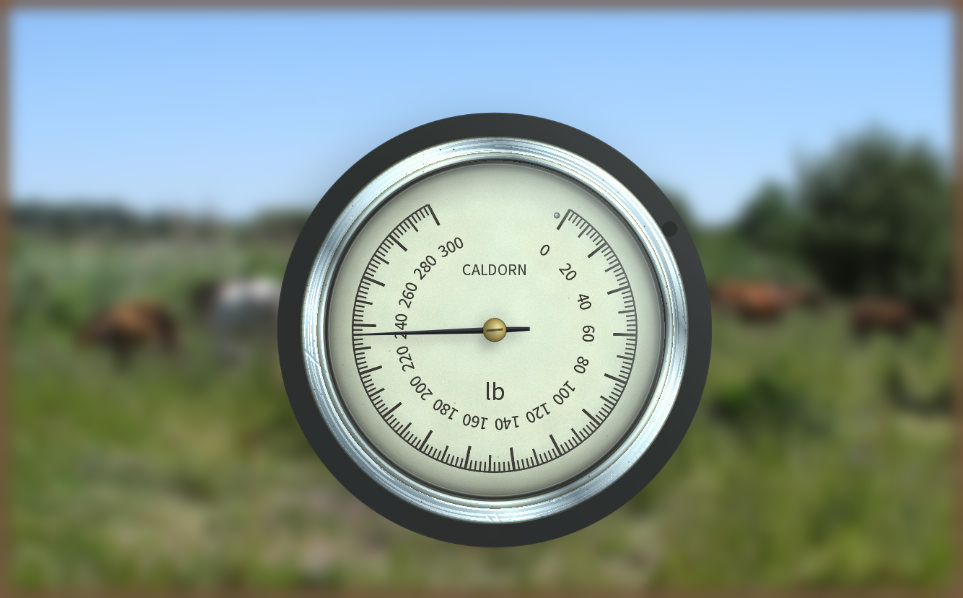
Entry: 236lb
